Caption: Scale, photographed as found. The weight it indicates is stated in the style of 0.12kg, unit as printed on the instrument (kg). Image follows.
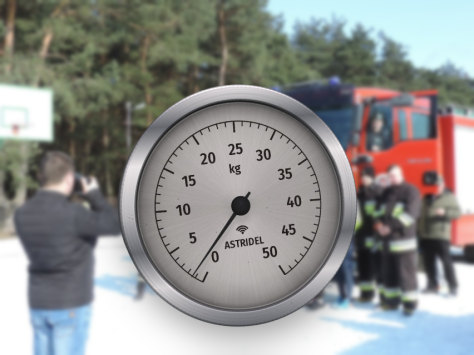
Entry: 1.5kg
